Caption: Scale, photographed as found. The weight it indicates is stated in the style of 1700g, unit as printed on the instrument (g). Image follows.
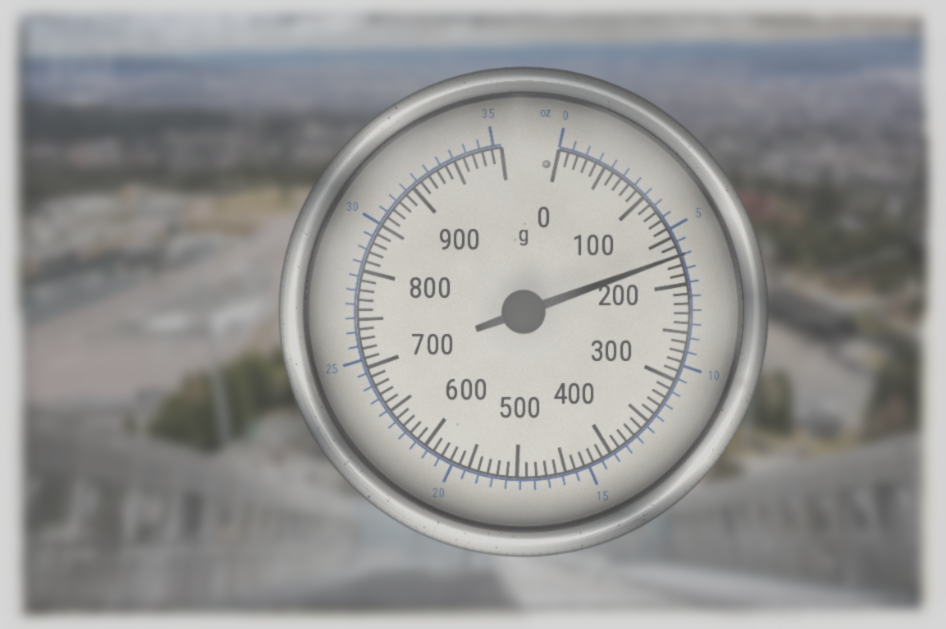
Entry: 170g
